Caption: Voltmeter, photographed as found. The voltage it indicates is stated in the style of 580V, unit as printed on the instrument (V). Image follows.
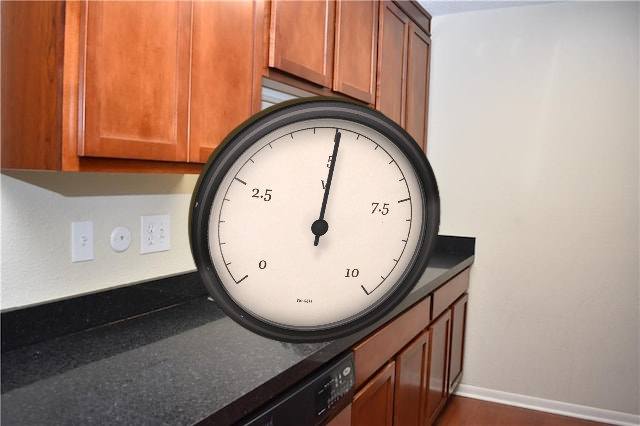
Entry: 5V
